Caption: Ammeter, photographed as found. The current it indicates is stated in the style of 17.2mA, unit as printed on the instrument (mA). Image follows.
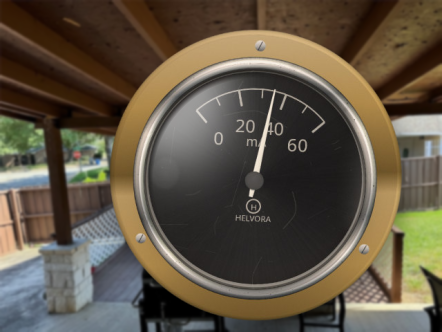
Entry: 35mA
